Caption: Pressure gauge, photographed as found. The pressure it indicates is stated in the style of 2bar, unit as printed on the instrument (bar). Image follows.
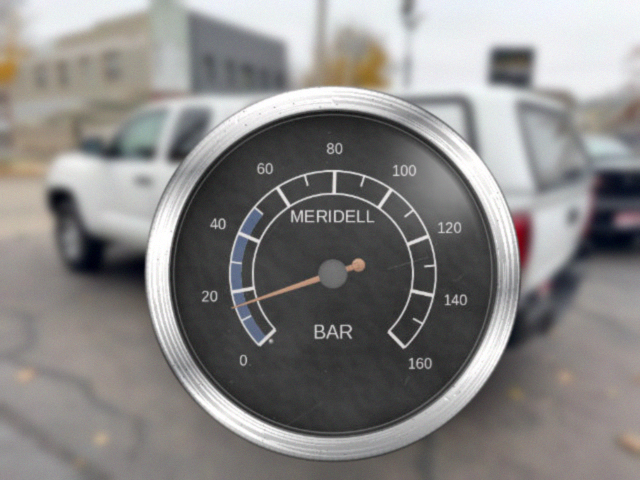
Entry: 15bar
